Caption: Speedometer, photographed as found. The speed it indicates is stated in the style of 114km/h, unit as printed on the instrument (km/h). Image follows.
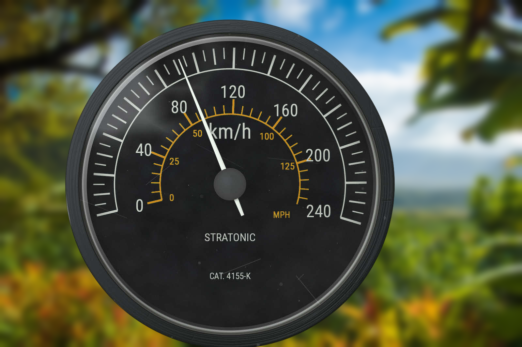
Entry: 92.5km/h
